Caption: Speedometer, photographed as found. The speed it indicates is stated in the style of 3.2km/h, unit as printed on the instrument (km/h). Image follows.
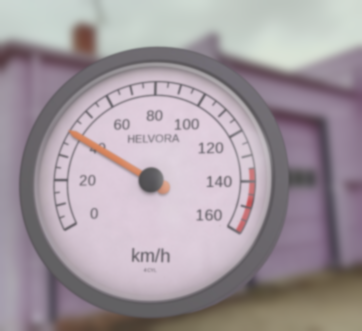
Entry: 40km/h
